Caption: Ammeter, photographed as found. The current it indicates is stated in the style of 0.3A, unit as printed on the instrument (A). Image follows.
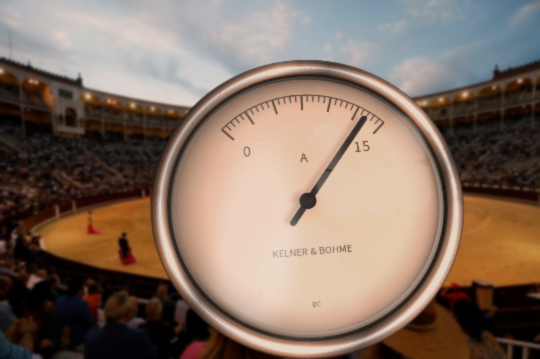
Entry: 13.5A
